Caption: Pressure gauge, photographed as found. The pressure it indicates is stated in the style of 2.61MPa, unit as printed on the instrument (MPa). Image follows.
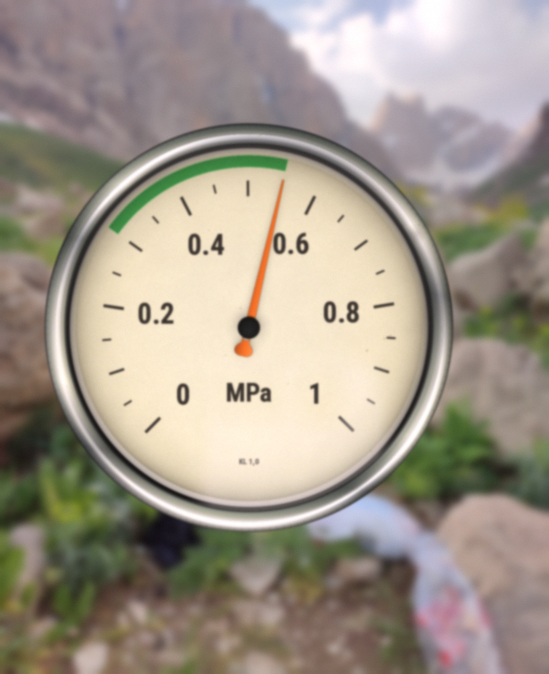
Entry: 0.55MPa
